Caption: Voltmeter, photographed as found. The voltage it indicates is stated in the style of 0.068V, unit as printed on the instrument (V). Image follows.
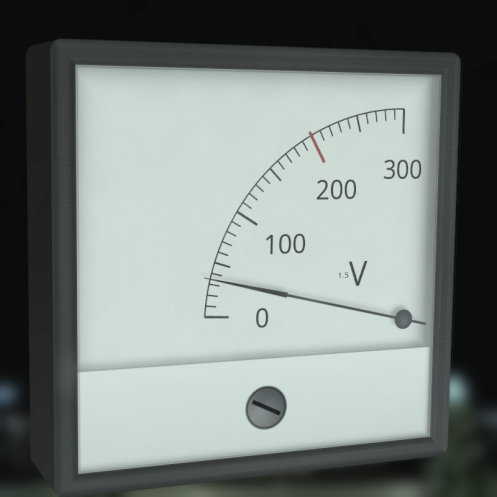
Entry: 35V
